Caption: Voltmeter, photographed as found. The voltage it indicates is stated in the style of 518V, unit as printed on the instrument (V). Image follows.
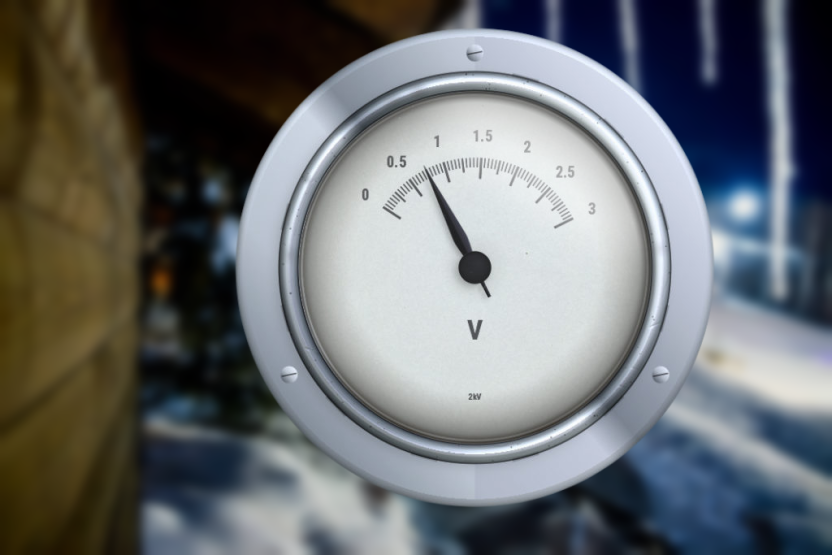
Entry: 0.75V
